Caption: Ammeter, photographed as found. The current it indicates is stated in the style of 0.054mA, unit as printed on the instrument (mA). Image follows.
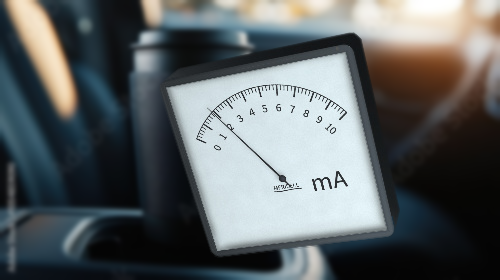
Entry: 2mA
